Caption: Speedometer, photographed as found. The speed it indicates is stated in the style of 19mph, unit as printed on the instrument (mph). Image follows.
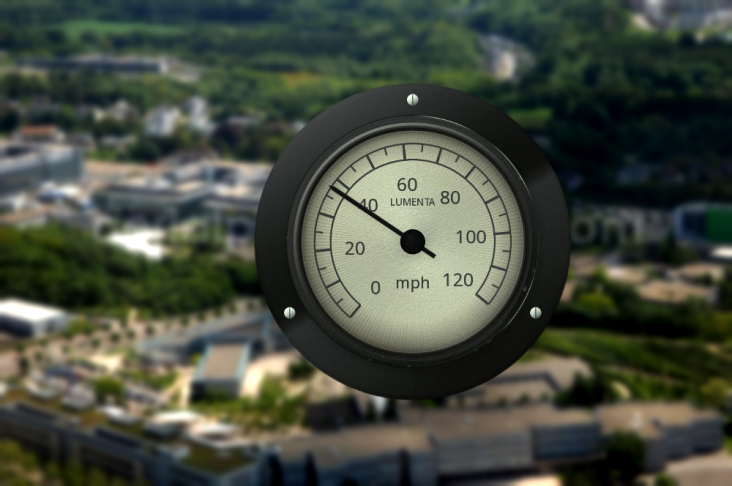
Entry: 37.5mph
